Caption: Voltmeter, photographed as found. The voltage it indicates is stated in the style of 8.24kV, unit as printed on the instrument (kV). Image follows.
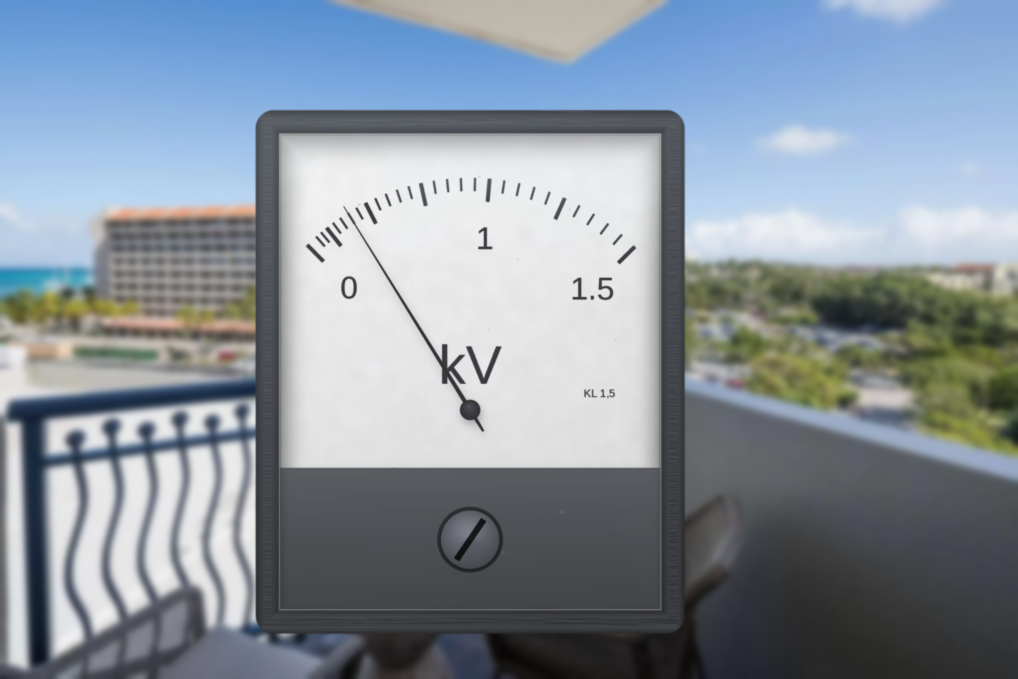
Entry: 0.4kV
